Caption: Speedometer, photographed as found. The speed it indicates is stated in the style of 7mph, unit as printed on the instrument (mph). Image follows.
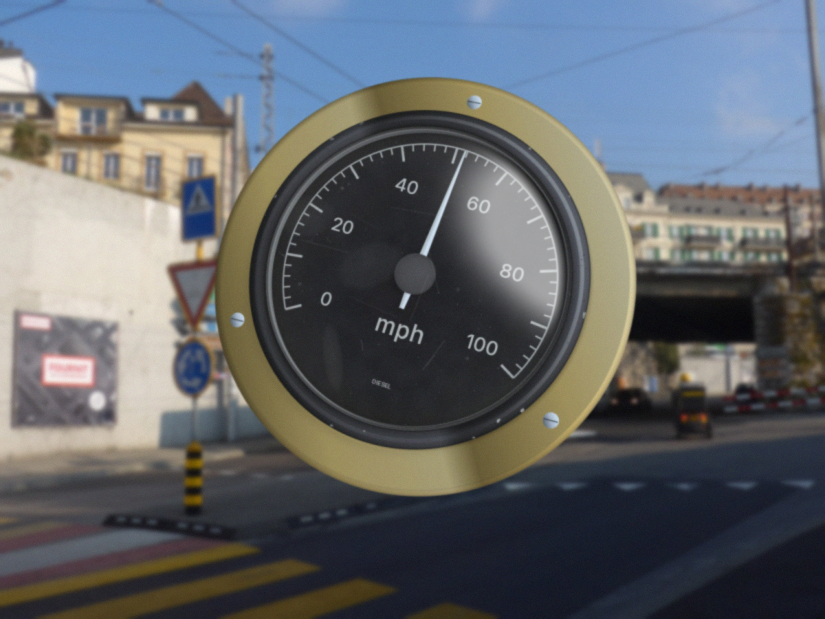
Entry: 52mph
